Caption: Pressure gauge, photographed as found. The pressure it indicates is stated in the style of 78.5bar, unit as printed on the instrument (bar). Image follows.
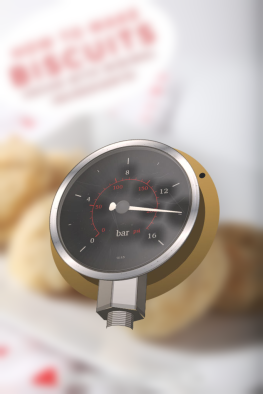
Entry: 14bar
